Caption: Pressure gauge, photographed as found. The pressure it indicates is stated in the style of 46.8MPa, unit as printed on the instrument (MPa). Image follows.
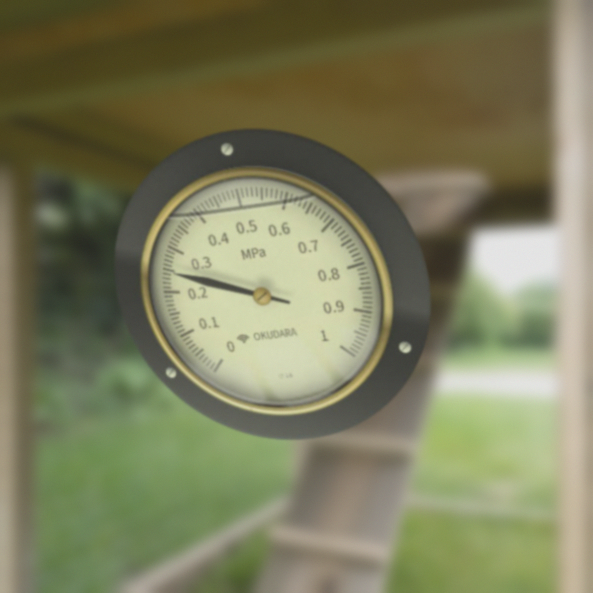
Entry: 0.25MPa
